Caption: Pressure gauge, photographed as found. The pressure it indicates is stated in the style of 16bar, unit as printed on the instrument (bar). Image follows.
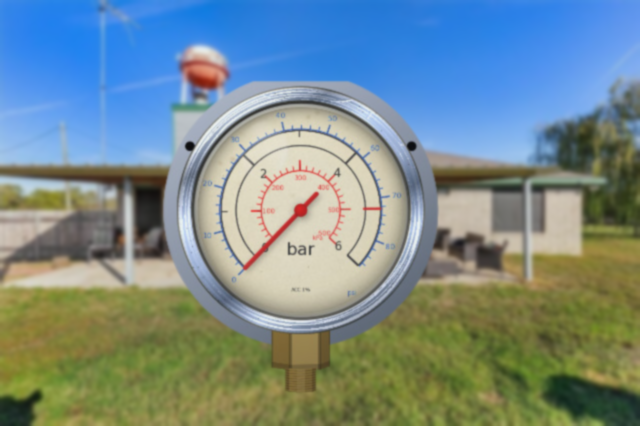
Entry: 0bar
